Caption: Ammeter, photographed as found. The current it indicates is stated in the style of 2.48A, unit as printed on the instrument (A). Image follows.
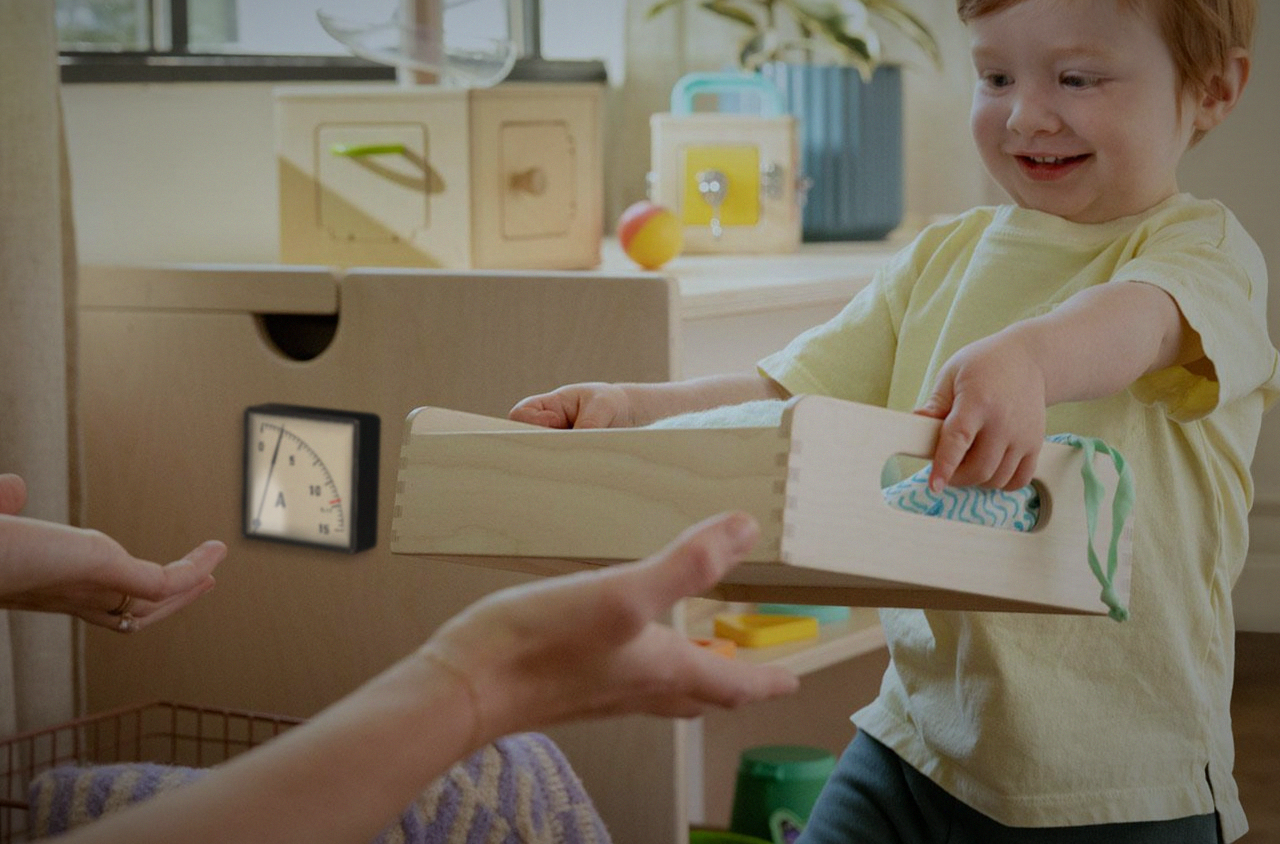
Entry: 2.5A
